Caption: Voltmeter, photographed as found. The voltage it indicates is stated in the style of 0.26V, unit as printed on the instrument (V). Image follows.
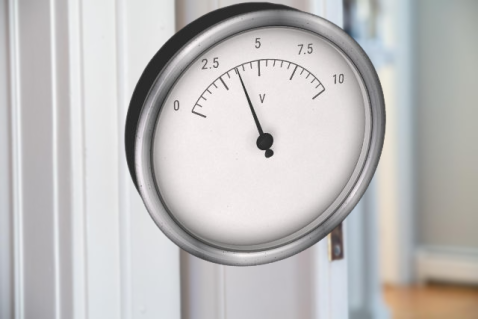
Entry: 3.5V
